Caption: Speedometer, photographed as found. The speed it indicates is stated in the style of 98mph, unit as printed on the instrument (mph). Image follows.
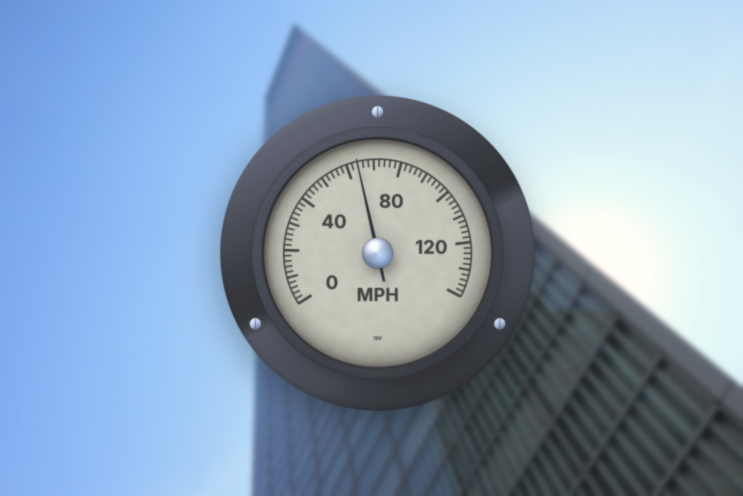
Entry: 64mph
